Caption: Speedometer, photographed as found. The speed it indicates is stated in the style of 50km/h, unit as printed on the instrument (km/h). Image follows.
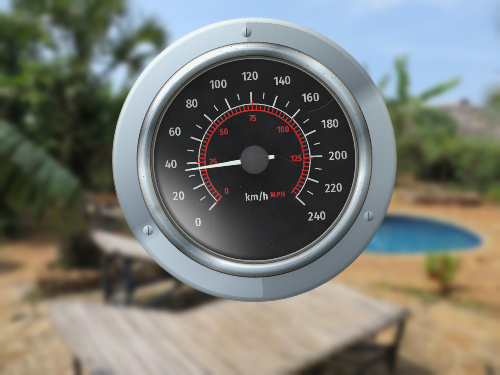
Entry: 35km/h
